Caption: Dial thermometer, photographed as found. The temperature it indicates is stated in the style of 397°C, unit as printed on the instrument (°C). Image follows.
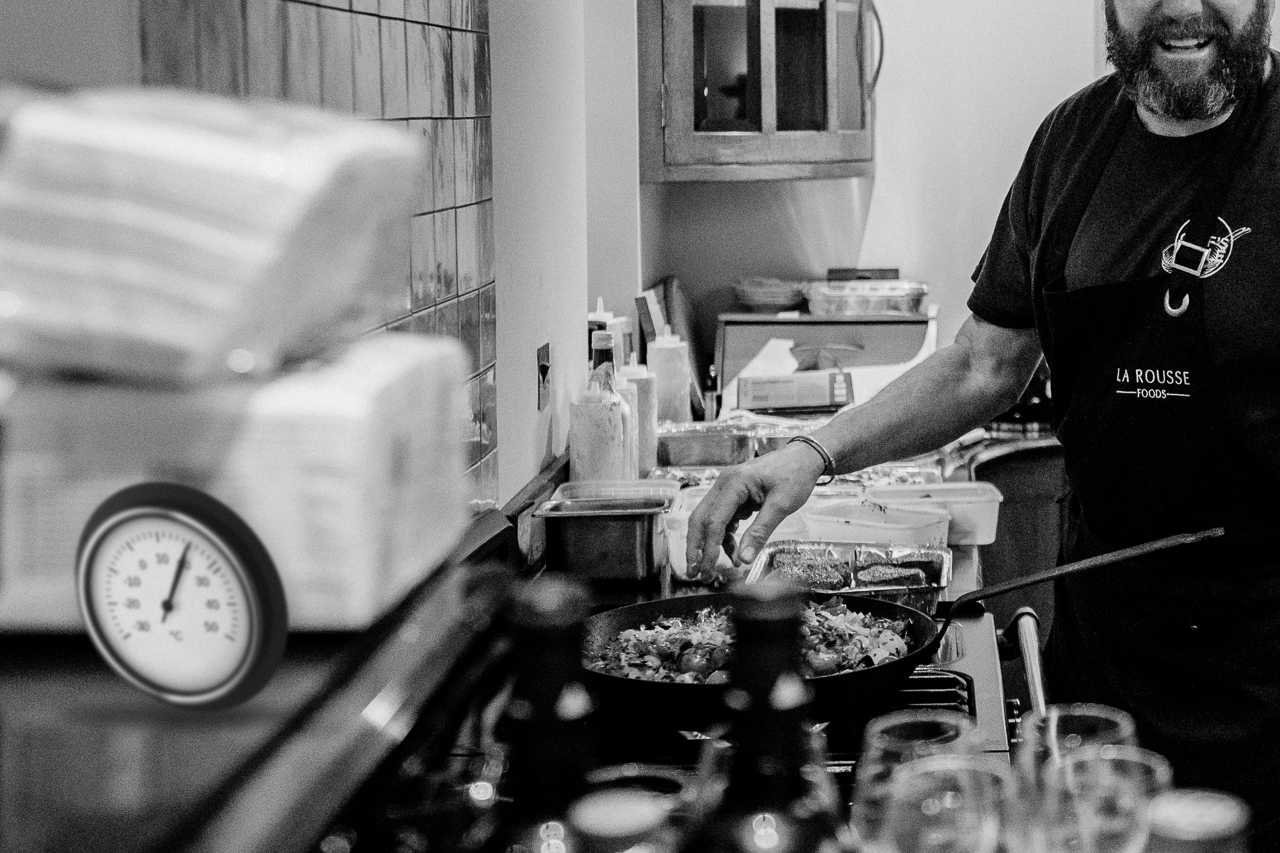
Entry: 20°C
